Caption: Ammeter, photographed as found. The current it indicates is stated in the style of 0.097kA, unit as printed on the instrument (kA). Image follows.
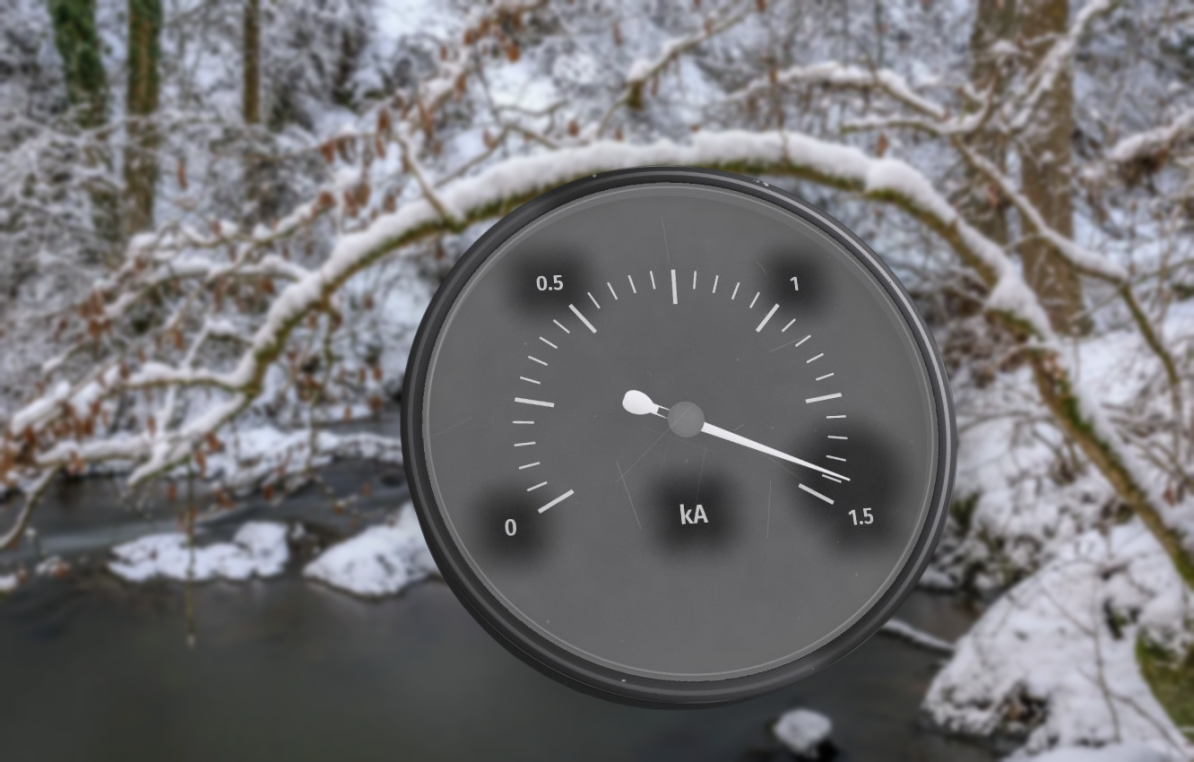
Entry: 1.45kA
